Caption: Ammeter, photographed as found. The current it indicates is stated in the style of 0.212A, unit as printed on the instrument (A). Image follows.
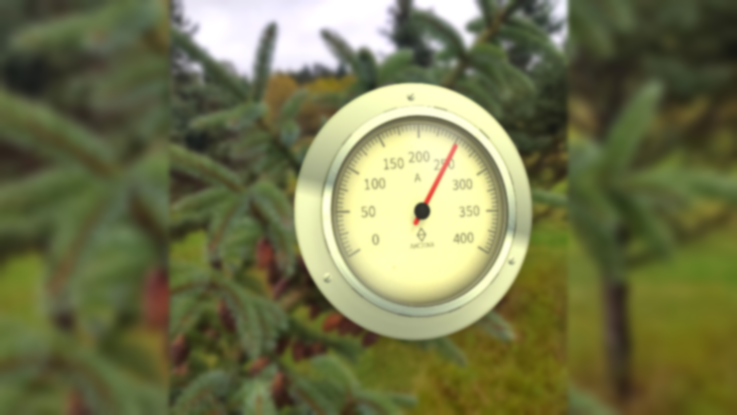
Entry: 250A
